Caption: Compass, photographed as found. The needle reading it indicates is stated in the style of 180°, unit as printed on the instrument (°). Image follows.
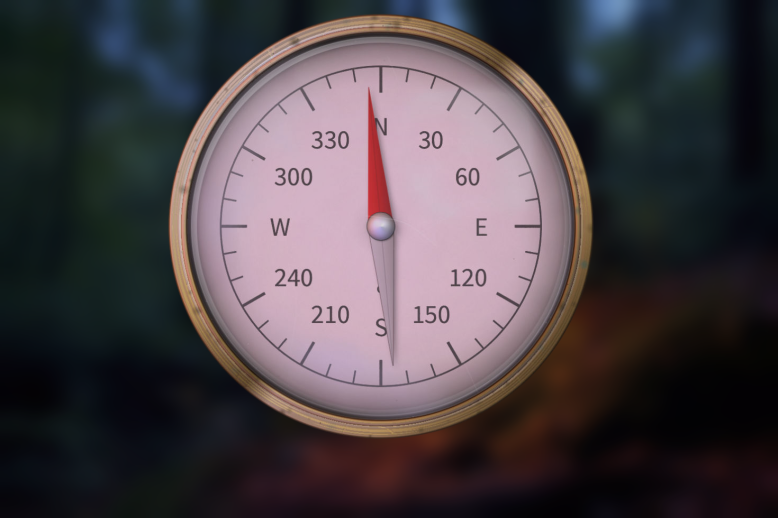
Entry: 355°
